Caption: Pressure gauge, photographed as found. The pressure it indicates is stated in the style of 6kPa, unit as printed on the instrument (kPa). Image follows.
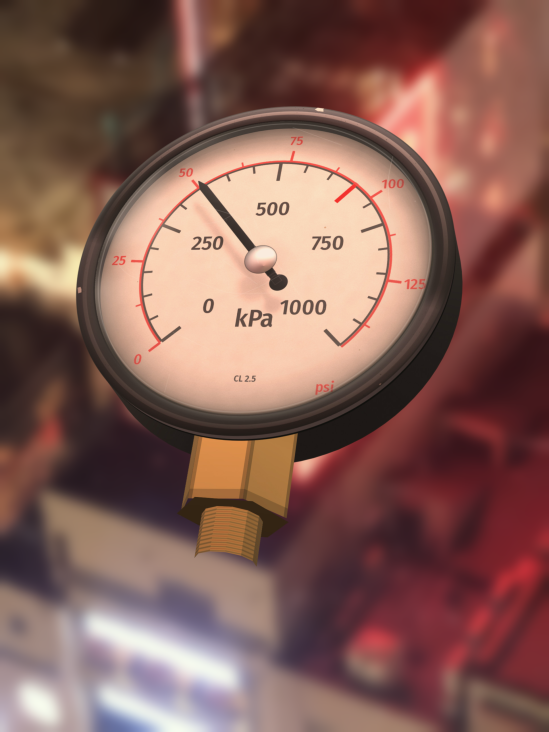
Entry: 350kPa
